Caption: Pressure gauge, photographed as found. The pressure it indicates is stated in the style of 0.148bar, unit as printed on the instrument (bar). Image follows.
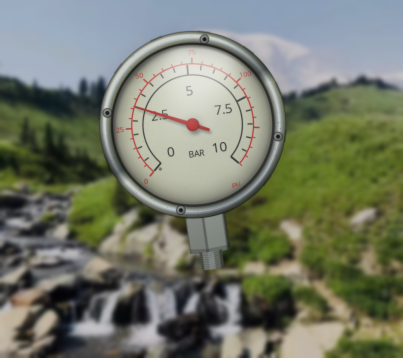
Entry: 2.5bar
